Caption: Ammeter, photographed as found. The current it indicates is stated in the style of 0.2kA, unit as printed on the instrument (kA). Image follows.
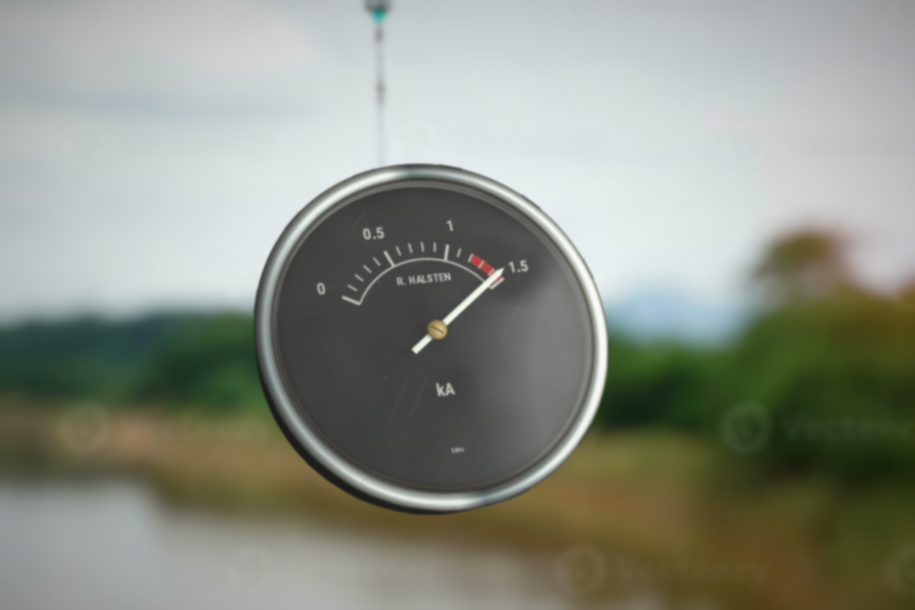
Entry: 1.45kA
